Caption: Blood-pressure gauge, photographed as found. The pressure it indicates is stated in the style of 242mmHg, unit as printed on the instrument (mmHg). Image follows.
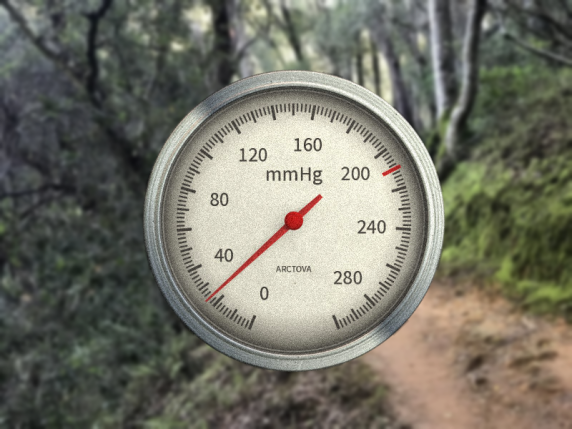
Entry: 24mmHg
